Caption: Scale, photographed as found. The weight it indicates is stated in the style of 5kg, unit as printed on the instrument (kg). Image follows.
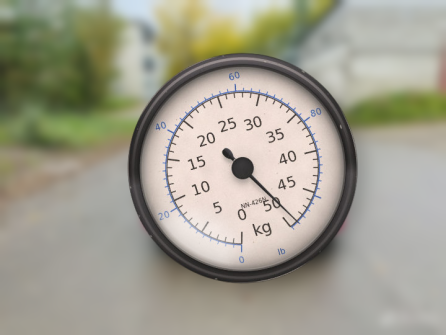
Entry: 49kg
